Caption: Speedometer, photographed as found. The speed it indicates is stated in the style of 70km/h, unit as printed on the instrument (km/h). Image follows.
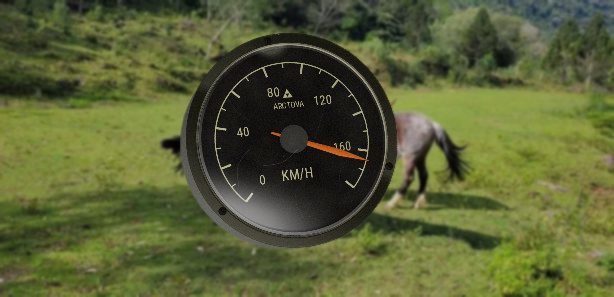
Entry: 165km/h
